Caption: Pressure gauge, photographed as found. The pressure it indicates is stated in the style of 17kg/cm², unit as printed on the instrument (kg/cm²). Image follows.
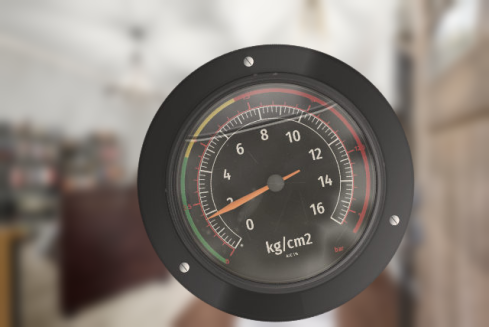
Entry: 1.8kg/cm²
